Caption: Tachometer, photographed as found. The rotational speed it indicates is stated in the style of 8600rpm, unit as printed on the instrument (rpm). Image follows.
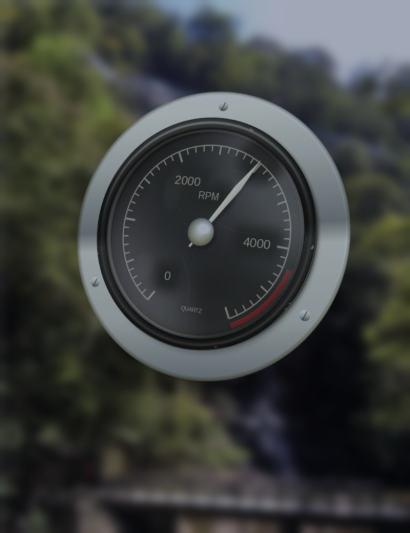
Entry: 3000rpm
